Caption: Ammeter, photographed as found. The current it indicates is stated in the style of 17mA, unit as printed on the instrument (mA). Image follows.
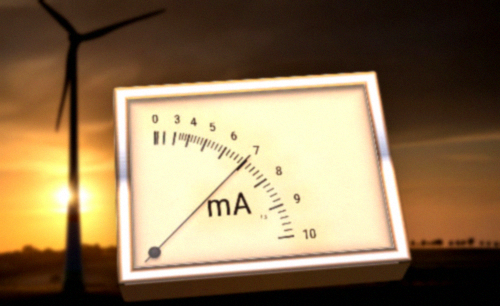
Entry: 7mA
